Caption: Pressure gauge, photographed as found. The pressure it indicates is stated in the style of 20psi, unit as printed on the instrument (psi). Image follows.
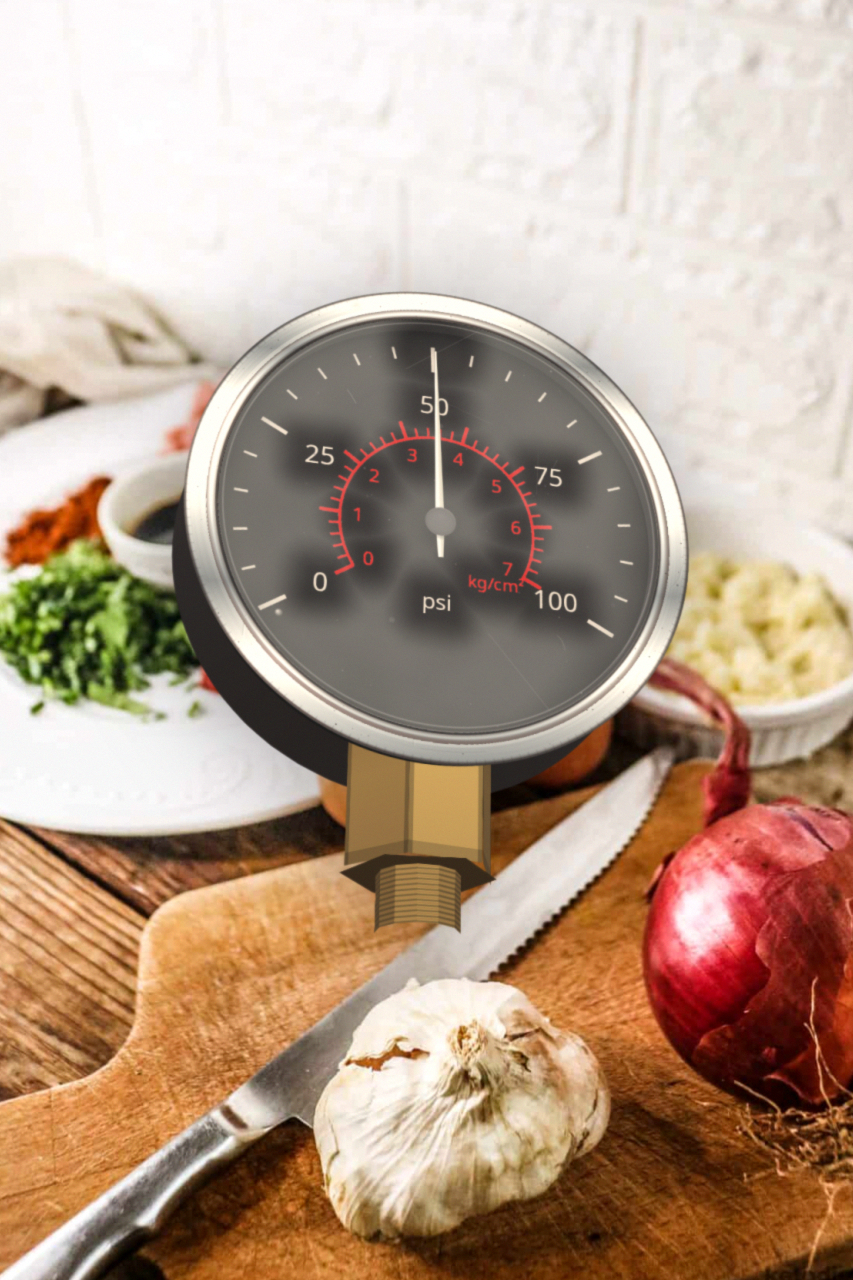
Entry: 50psi
